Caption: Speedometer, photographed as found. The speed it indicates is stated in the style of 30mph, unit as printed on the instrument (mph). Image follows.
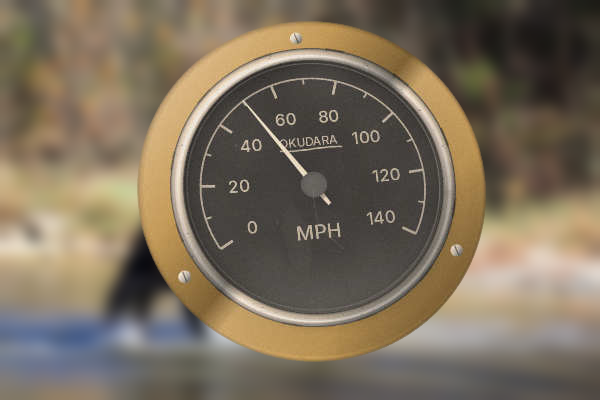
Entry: 50mph
